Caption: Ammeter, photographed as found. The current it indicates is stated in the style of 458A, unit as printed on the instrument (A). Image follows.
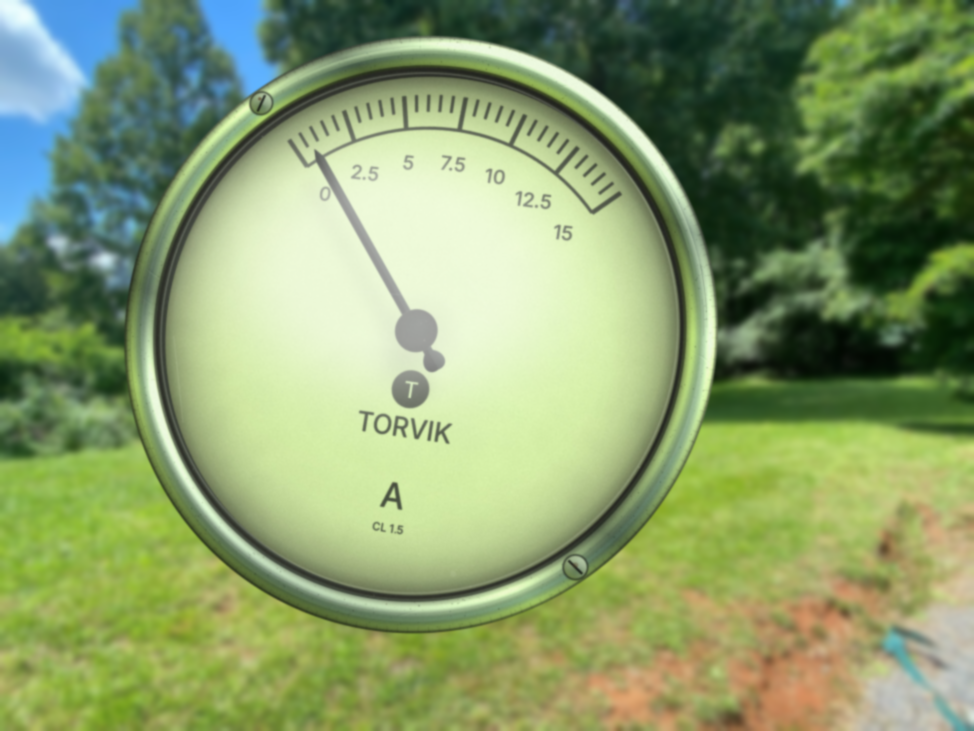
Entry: 0.75A
